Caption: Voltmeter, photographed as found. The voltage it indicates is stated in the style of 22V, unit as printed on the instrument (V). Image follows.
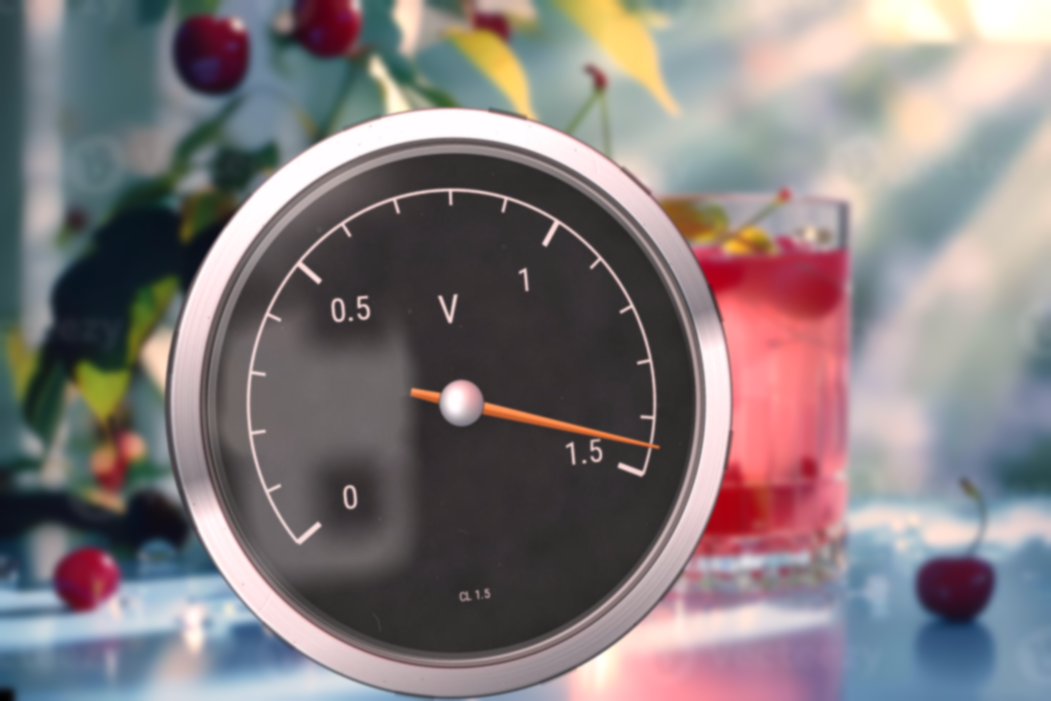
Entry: 1.45V
